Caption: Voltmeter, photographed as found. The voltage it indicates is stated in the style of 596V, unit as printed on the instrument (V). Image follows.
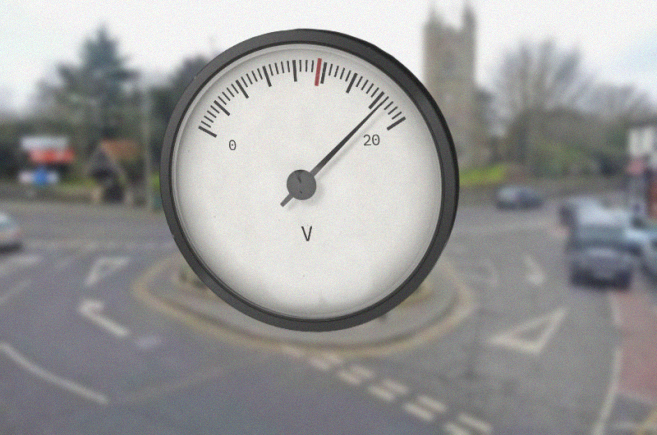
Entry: 18V
